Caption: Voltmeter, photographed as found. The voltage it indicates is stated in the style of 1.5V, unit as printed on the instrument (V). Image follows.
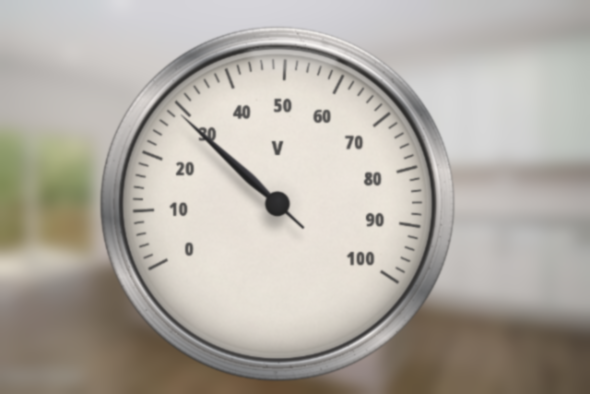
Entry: 29V
